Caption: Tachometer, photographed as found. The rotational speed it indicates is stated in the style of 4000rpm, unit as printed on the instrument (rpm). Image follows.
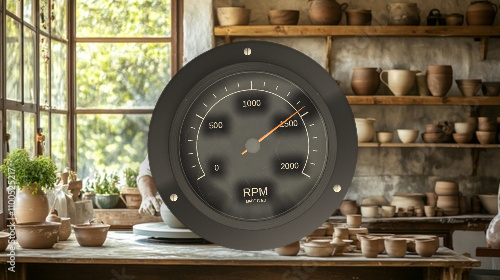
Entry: 1450rpm
